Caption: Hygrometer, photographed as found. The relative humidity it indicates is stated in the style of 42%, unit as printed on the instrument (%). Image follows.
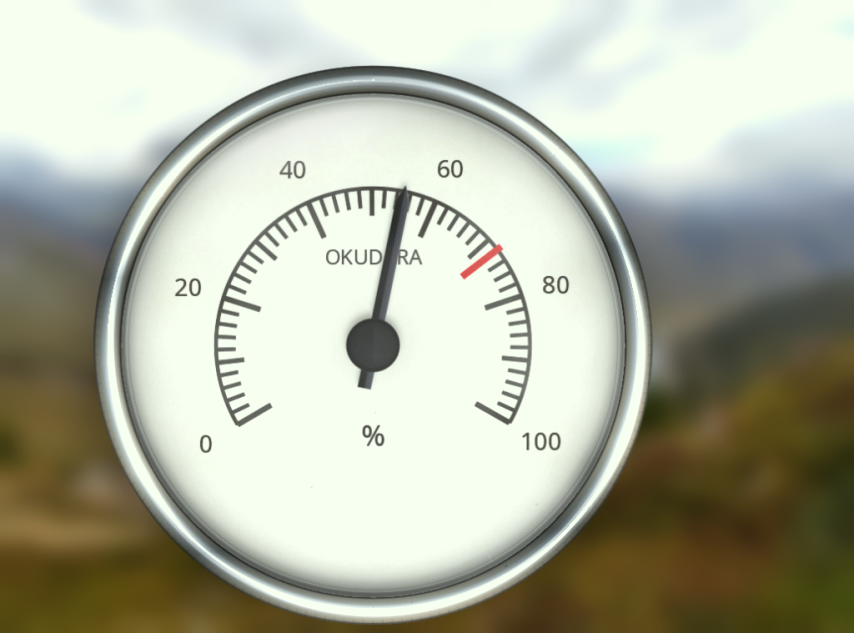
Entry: 55%
